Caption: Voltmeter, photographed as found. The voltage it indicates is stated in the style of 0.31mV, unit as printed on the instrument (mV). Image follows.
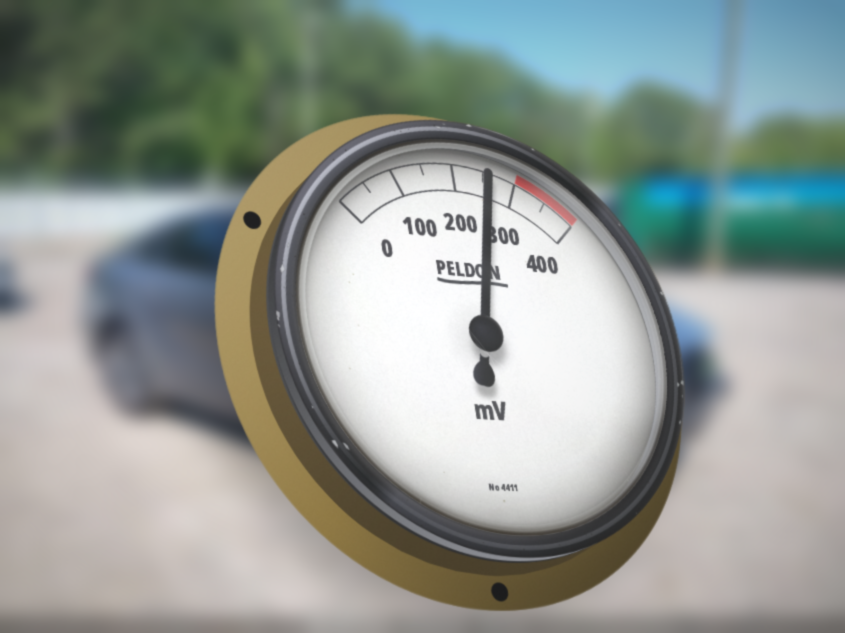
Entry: 250mV
